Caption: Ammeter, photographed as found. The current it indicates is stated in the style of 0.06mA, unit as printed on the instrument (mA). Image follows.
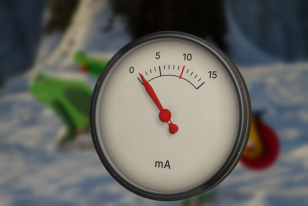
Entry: 1mA
